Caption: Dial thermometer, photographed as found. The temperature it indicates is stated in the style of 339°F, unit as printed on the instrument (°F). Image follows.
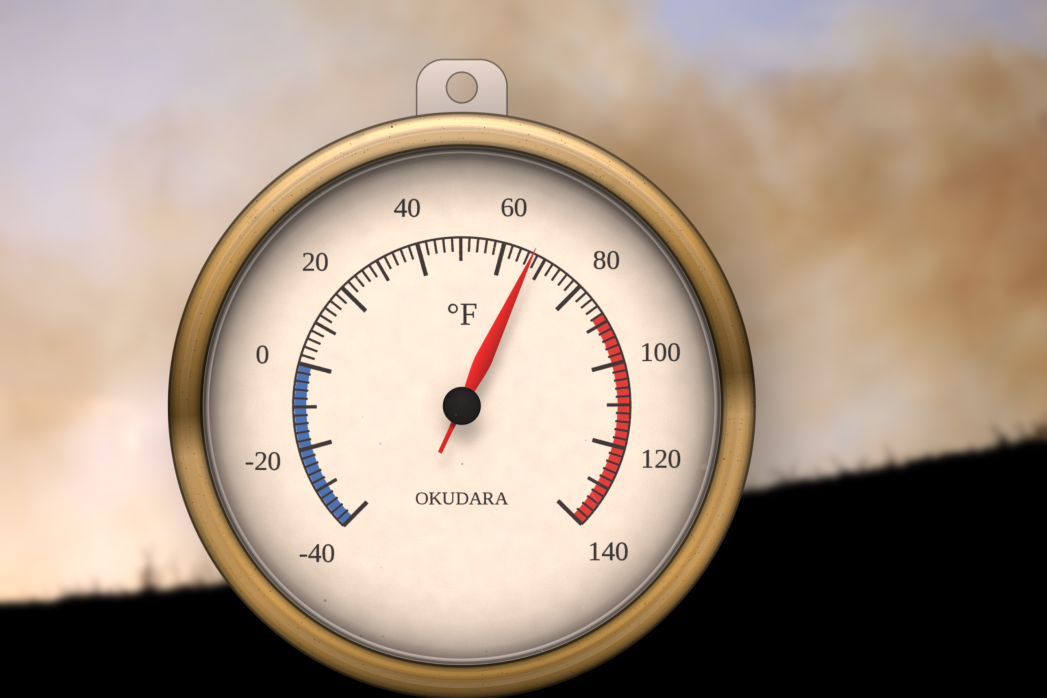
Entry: 67°F
